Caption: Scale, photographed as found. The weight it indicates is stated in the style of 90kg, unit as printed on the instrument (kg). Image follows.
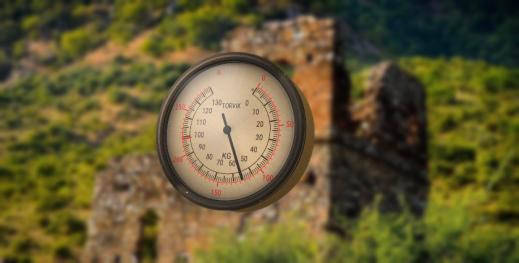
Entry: 55kg
